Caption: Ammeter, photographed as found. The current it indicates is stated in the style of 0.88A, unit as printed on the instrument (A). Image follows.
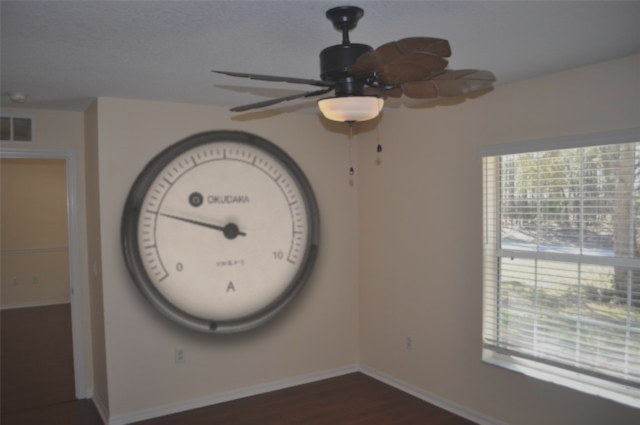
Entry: 2A
